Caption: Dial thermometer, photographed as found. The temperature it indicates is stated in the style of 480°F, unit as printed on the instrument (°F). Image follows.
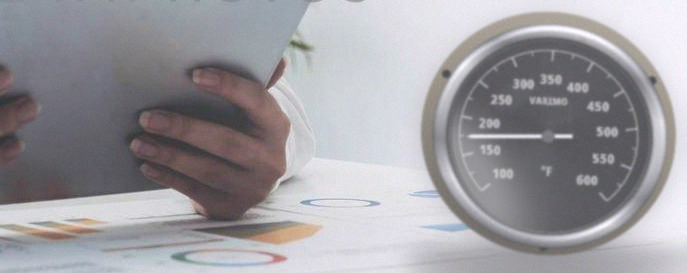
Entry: 175°F
